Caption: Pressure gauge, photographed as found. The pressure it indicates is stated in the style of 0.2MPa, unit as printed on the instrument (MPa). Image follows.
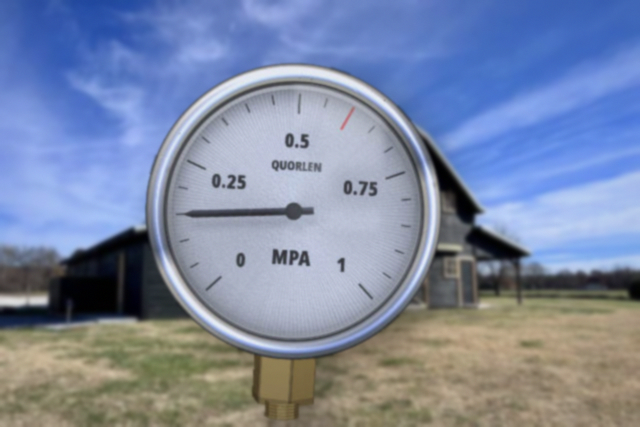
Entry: 0.15MPa
